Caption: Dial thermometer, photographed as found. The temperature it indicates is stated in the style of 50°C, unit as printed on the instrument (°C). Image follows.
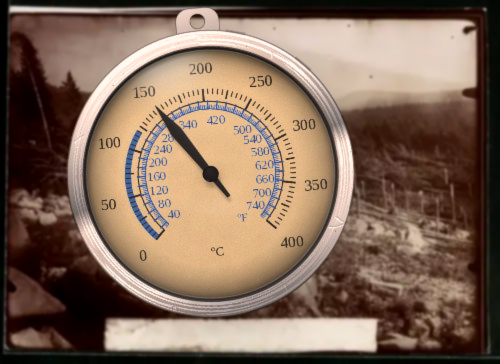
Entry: 150°C
